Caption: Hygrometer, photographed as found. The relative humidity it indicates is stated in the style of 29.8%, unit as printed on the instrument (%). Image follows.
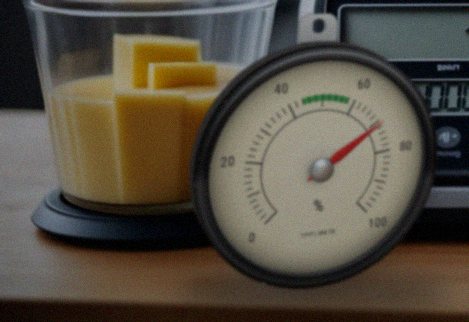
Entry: 70%
